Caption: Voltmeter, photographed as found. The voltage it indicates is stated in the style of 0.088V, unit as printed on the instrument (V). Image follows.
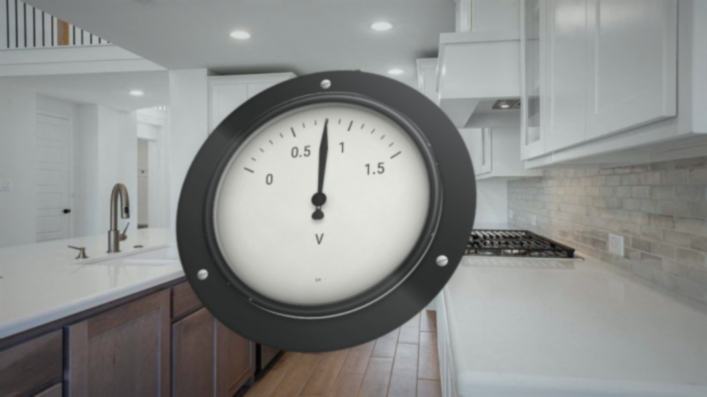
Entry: 0.8V
